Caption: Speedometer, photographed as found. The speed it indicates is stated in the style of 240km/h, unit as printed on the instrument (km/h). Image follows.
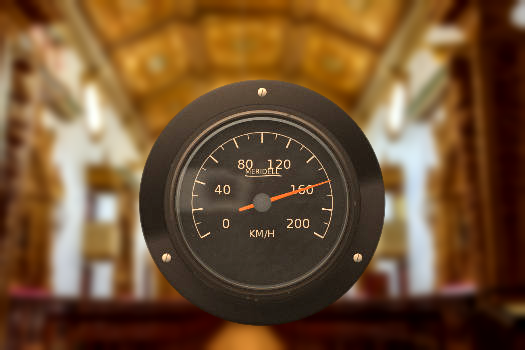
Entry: 160km/h
